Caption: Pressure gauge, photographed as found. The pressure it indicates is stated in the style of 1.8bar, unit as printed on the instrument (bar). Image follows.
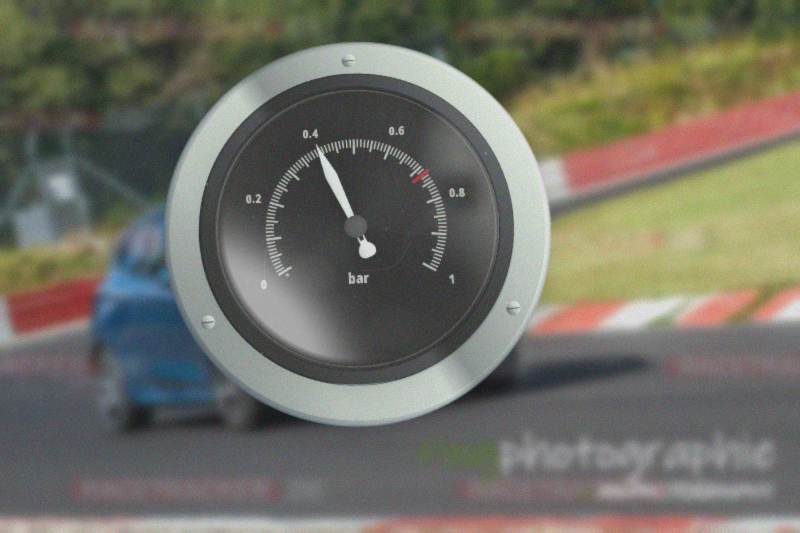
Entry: 0.4bar
